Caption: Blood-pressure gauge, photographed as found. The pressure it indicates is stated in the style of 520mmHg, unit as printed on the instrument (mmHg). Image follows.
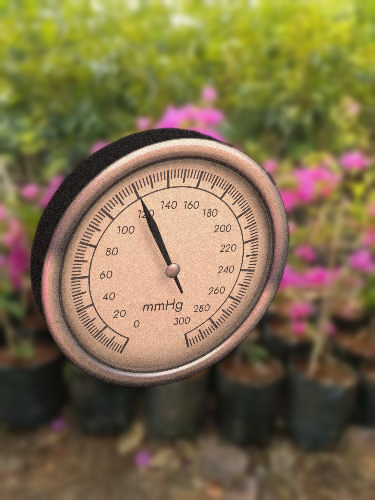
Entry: 120mmHg
